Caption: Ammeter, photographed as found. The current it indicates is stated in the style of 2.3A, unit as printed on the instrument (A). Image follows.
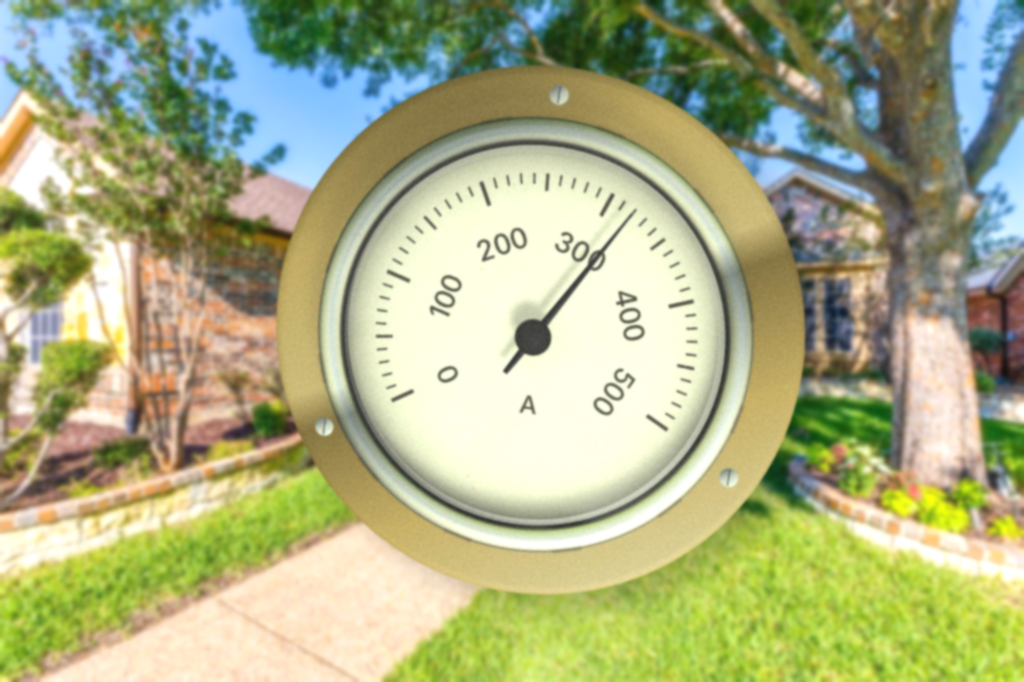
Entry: 320A
